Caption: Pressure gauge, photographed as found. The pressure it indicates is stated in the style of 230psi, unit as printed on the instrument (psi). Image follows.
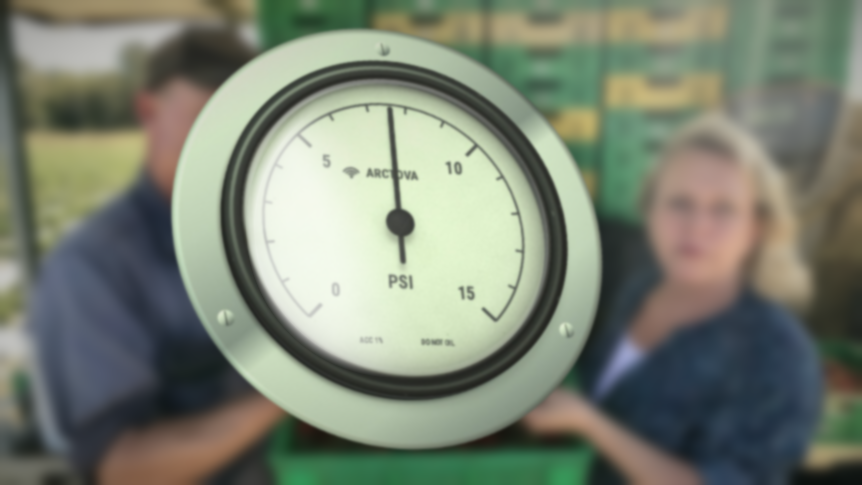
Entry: 7.5psi
